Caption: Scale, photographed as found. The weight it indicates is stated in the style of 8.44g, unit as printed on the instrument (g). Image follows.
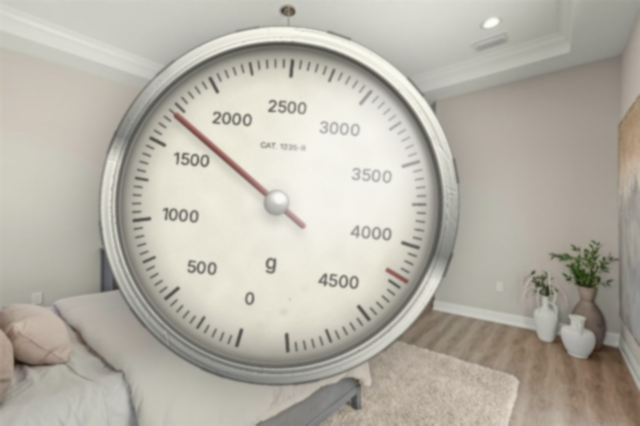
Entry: 1700g
